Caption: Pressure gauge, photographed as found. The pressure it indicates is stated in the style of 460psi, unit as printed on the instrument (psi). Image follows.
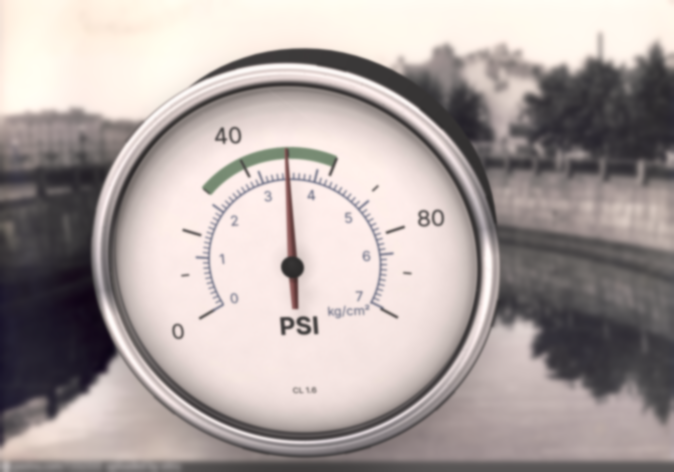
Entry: 50psi
